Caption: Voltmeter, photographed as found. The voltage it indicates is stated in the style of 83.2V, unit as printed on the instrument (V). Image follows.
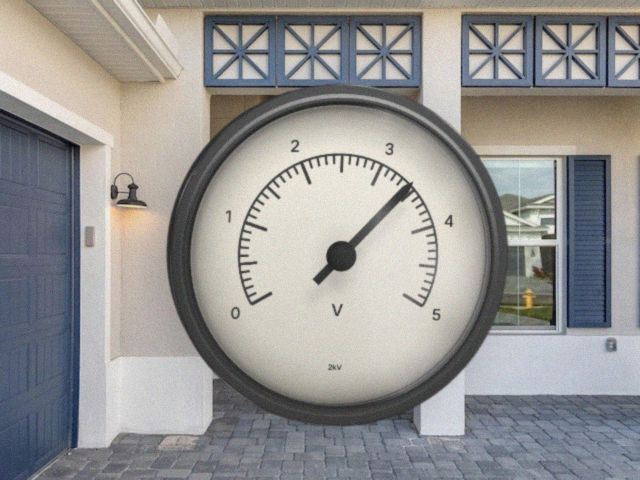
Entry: 3.4V
